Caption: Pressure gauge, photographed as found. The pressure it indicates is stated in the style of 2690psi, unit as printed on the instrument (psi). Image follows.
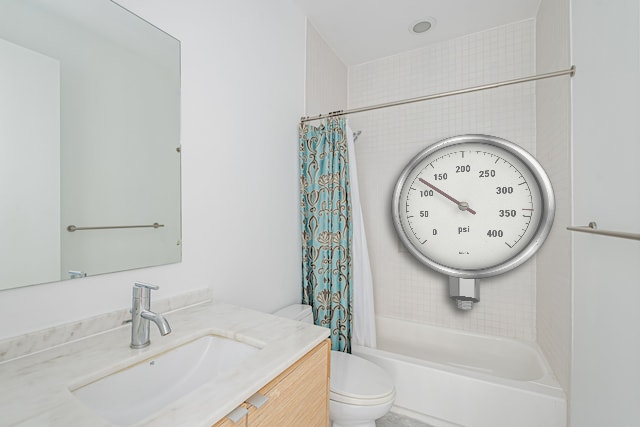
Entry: 120psi
